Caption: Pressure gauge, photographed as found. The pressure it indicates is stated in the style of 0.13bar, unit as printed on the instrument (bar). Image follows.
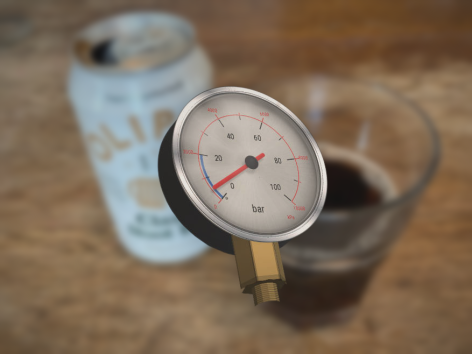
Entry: 5bar
